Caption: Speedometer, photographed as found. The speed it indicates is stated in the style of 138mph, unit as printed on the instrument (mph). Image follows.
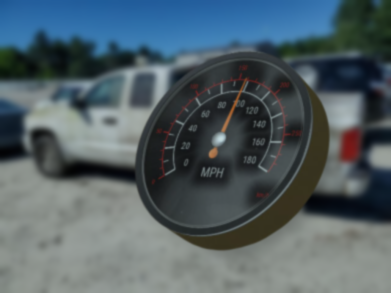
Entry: 100mph
